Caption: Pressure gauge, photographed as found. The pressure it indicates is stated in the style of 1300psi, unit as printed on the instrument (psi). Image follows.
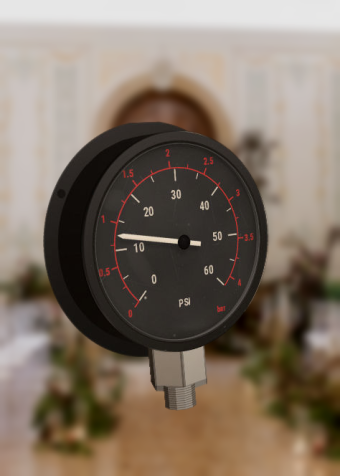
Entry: 12.5psi
